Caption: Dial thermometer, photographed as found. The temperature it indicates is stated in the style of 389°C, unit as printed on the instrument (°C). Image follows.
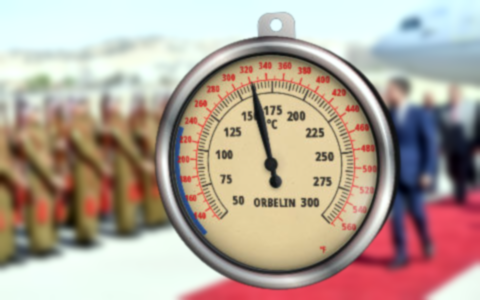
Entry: 162.5°C
